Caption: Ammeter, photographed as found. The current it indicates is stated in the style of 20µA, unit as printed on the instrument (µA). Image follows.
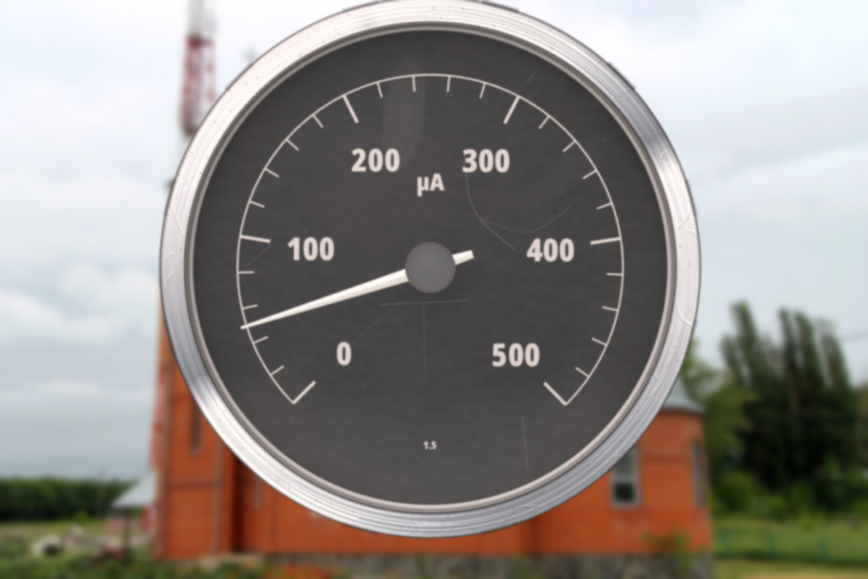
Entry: 50µA
